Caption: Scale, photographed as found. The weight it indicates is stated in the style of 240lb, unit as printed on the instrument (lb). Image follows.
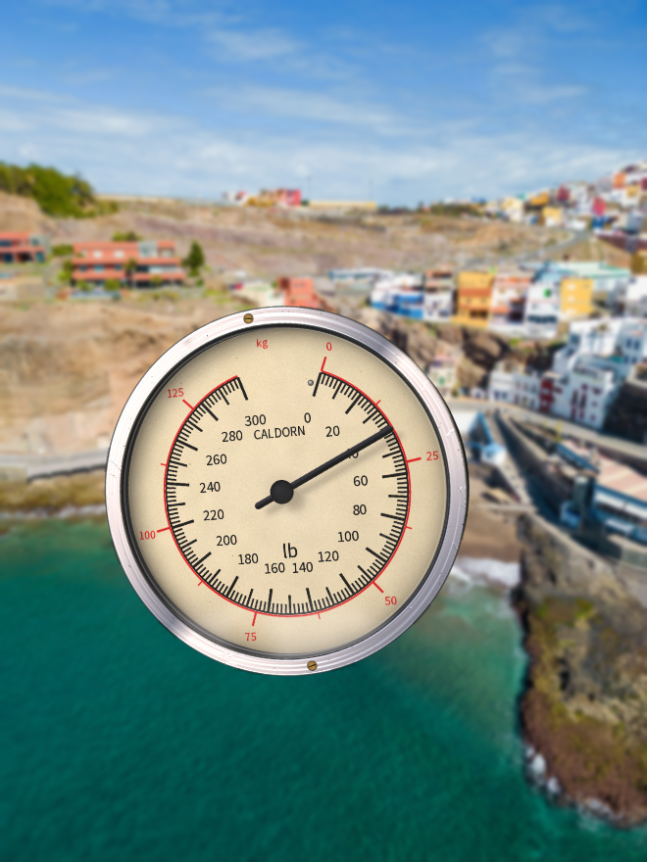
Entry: 40lb
